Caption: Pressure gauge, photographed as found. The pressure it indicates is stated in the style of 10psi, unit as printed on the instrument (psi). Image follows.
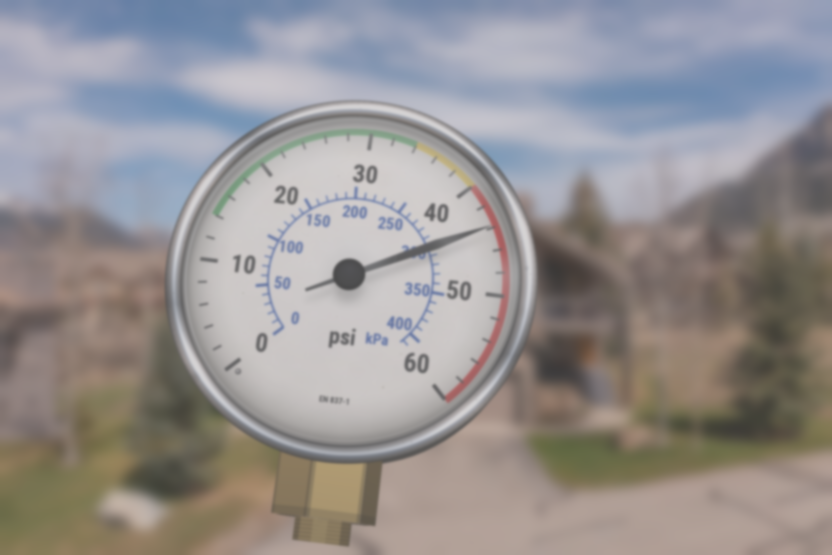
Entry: 44psi
